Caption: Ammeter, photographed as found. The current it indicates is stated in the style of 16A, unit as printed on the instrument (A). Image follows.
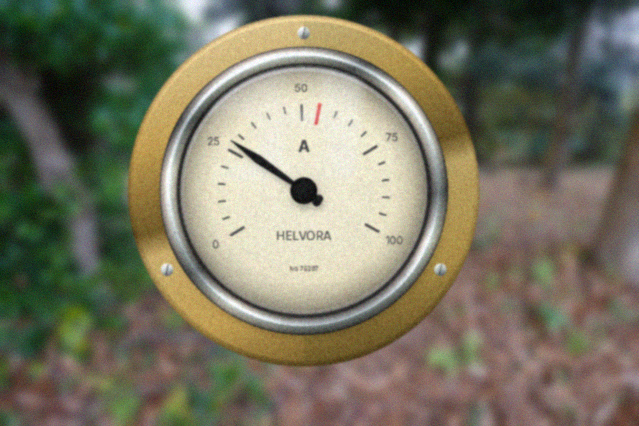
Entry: 27.5A
